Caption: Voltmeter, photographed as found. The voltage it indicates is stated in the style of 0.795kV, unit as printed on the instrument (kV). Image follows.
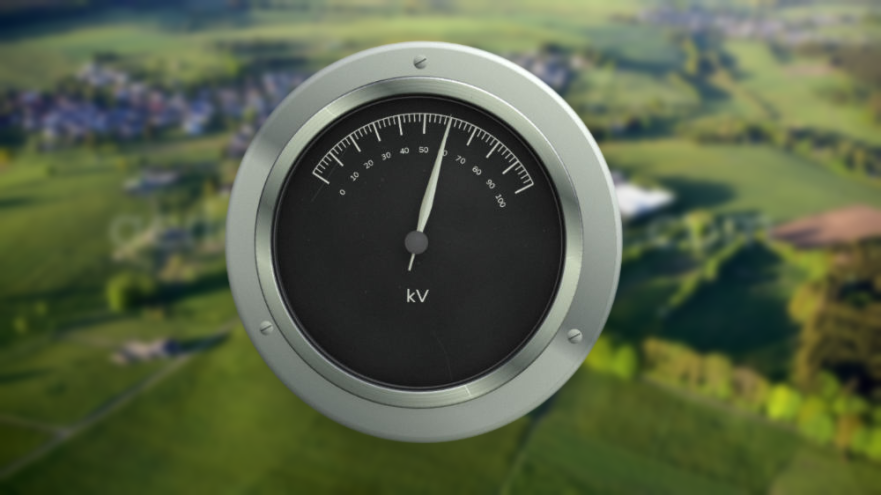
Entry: 60kV
